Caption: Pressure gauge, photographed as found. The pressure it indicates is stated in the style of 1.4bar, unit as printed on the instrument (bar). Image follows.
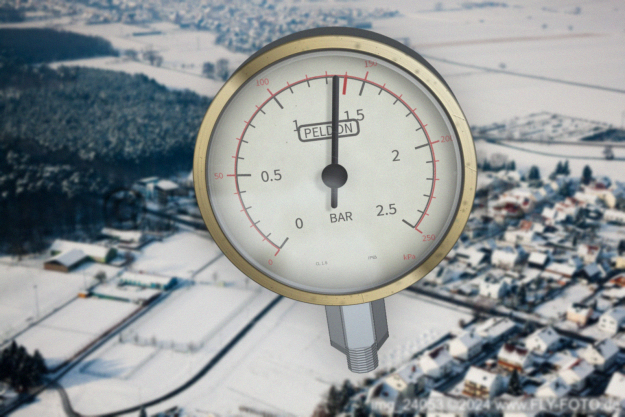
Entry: 1.35bar
